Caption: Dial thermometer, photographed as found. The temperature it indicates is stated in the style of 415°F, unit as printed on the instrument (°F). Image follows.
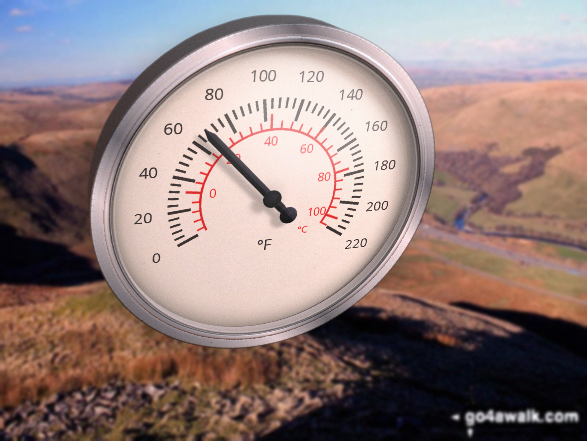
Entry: 68°F
